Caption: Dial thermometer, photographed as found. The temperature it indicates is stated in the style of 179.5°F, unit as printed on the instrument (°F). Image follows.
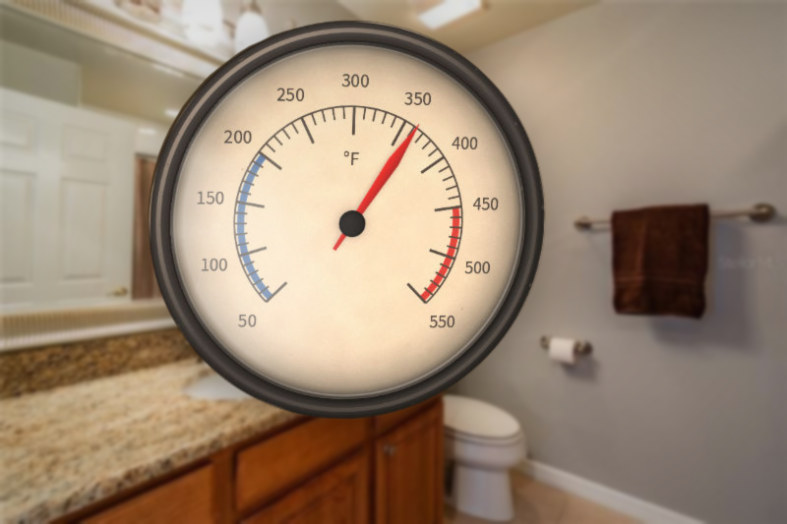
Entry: 360°F
